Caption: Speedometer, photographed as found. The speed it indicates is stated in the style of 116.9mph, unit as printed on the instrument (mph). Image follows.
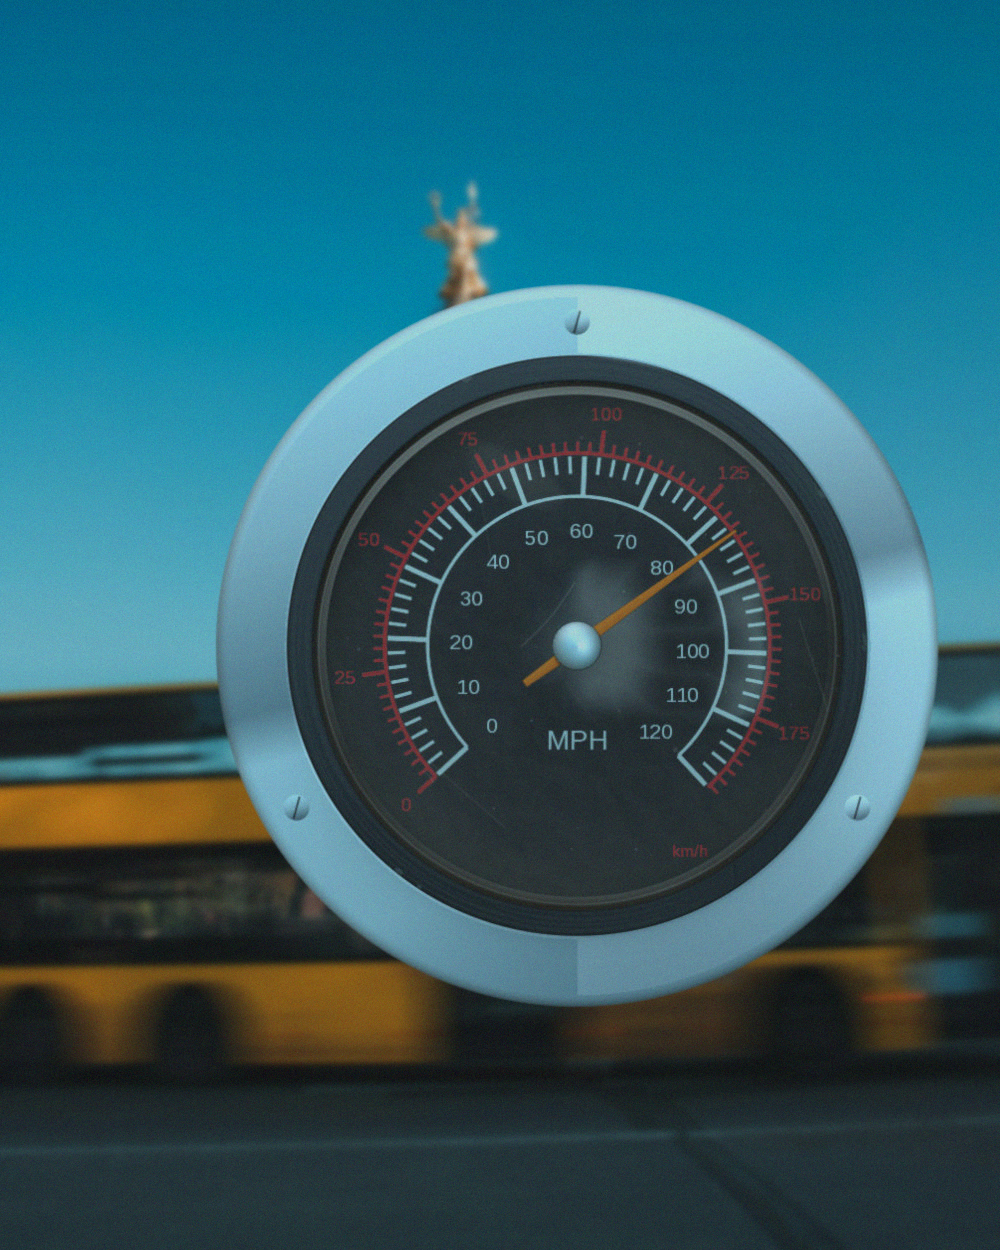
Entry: 83mph
